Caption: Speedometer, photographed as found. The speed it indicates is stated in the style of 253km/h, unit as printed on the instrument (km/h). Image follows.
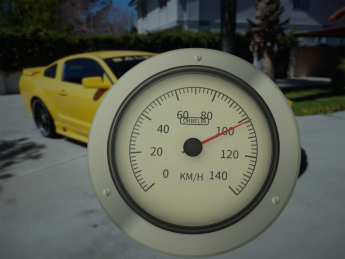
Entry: 102km/h
